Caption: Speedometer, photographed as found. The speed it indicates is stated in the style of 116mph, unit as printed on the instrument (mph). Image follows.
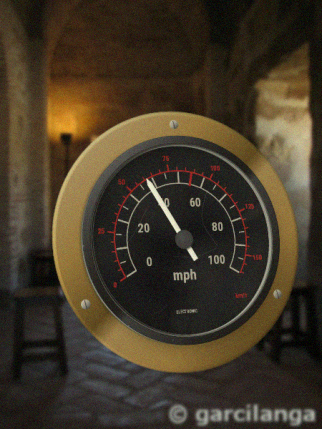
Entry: 37.5mph
